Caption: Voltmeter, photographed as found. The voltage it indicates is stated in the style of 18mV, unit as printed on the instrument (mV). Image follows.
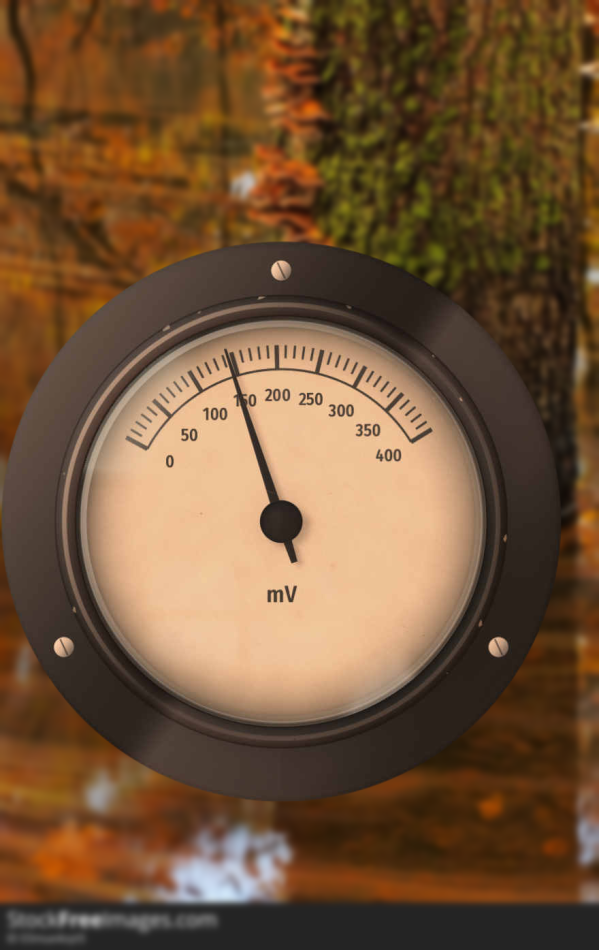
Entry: 145mV
